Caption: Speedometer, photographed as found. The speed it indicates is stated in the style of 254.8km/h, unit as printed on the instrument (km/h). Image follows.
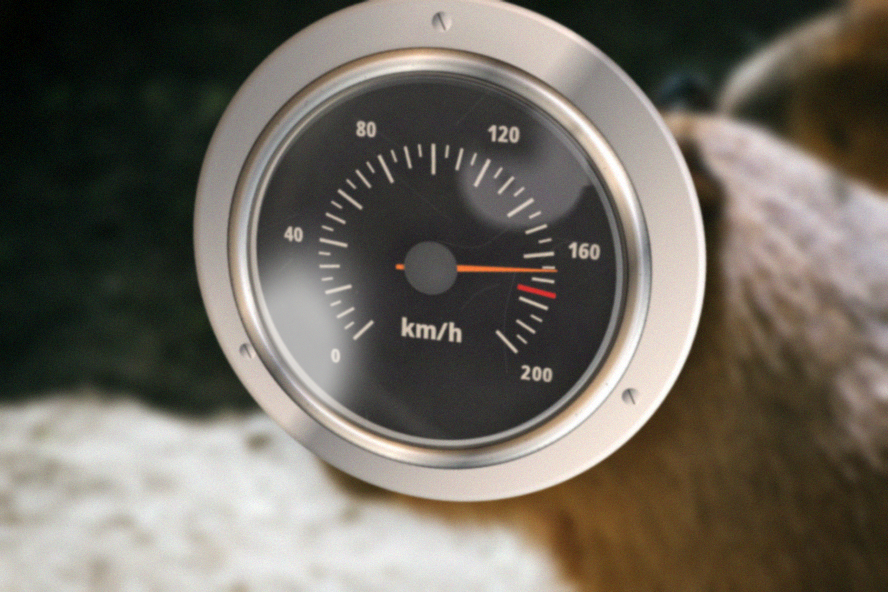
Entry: 165km/h
